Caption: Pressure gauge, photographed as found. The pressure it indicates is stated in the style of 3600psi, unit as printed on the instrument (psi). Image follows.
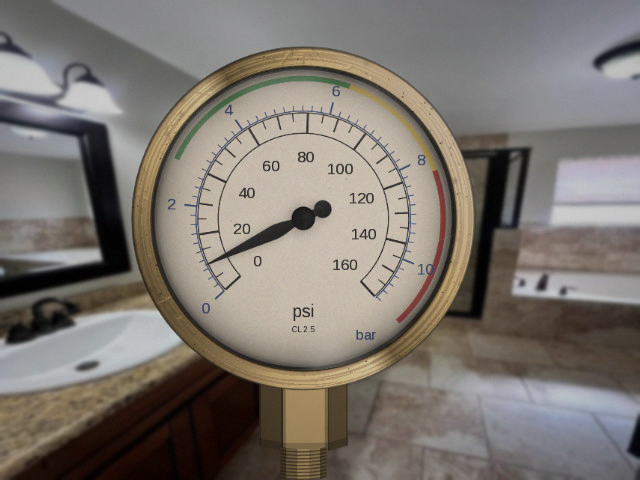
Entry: 10psi
